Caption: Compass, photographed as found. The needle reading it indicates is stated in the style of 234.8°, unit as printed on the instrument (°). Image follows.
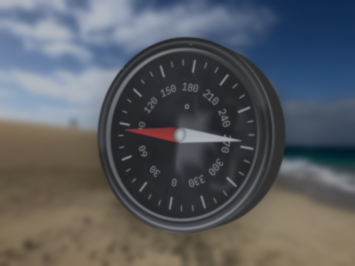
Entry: 85°
